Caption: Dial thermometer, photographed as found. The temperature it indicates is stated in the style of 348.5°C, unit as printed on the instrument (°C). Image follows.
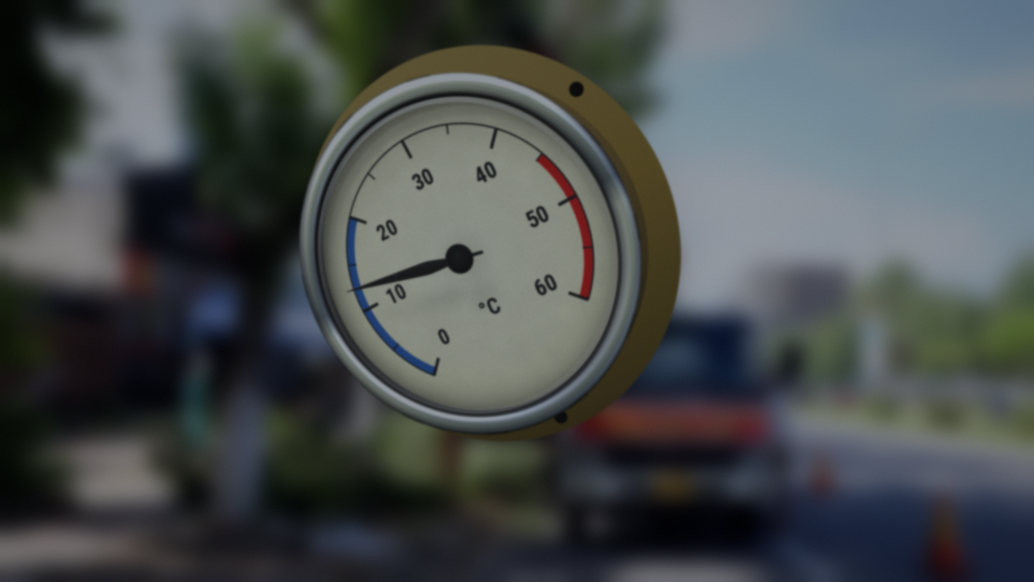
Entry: 12.5°C
